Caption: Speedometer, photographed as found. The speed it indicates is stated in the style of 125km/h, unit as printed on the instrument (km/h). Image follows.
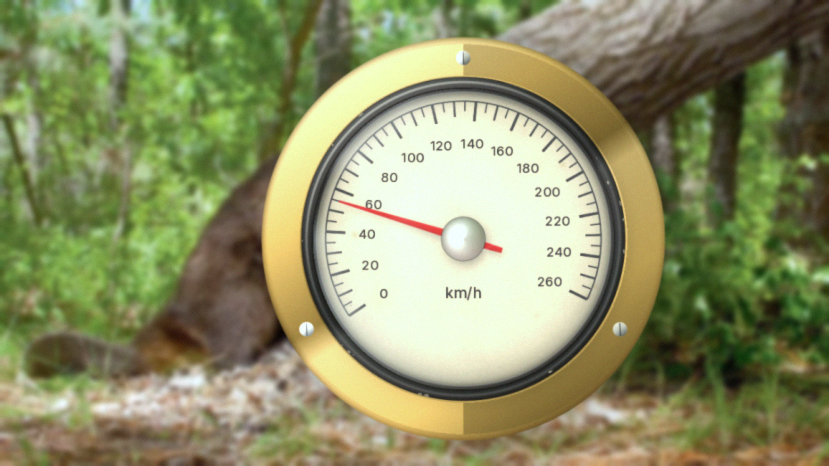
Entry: 55km/h
